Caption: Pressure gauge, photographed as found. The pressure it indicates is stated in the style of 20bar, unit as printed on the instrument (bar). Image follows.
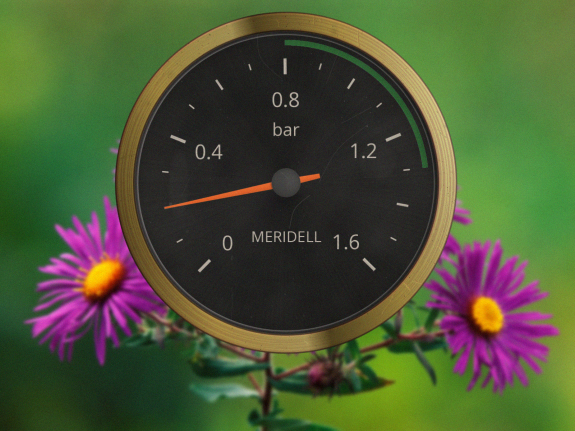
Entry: 0.2bar
